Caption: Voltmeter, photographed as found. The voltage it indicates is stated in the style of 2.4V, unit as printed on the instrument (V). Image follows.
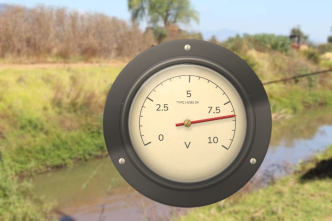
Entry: 8.25V
